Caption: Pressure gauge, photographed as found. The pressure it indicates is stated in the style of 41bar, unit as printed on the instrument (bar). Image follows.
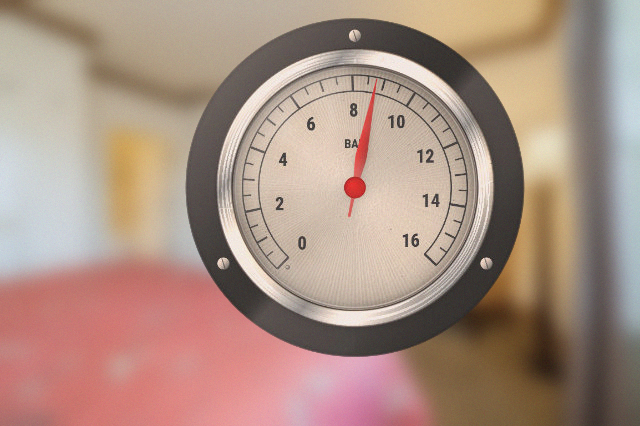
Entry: 8.75bar
